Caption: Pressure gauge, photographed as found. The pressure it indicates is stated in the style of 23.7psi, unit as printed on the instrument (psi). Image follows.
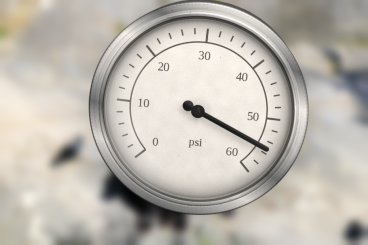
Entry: 55psi
